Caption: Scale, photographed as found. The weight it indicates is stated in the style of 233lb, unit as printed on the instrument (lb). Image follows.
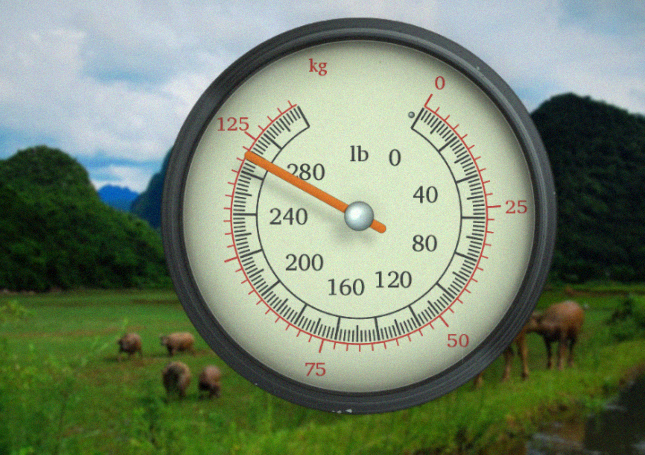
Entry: 268lb
